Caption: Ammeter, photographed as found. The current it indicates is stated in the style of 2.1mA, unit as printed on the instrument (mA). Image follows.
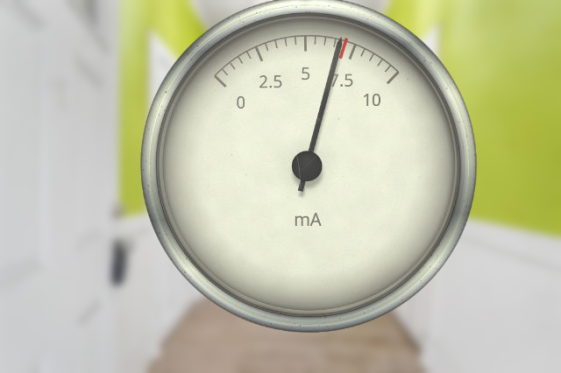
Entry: 6.75mA
